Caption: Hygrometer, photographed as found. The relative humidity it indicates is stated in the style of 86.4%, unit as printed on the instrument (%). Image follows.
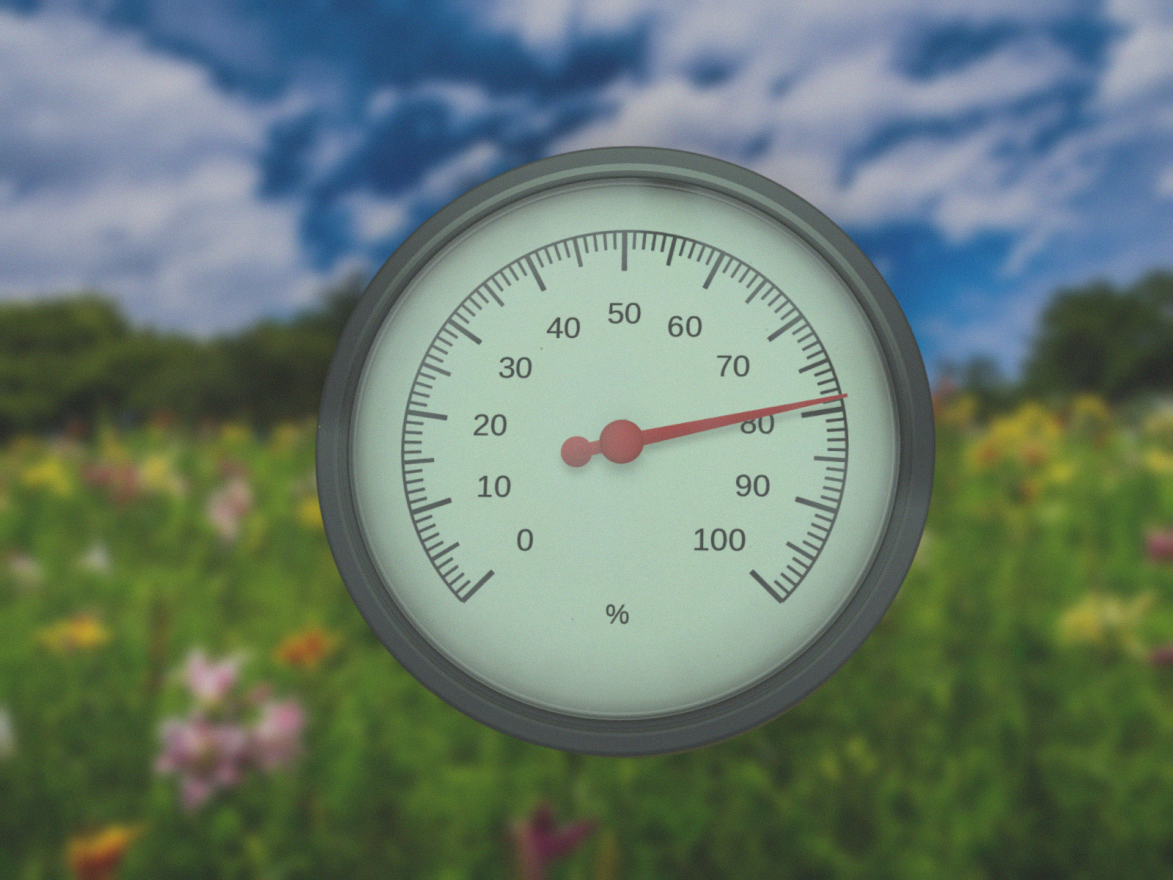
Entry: 79%
